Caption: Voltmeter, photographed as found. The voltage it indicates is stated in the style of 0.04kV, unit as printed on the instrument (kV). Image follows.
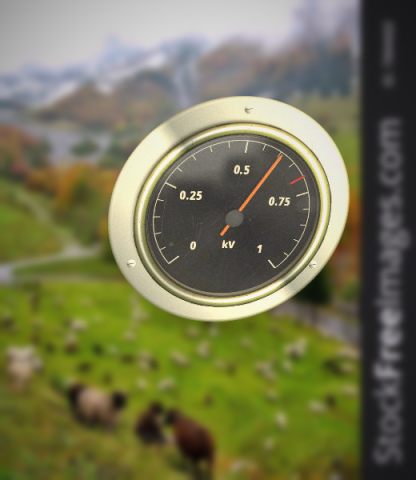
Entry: 0.6kV
